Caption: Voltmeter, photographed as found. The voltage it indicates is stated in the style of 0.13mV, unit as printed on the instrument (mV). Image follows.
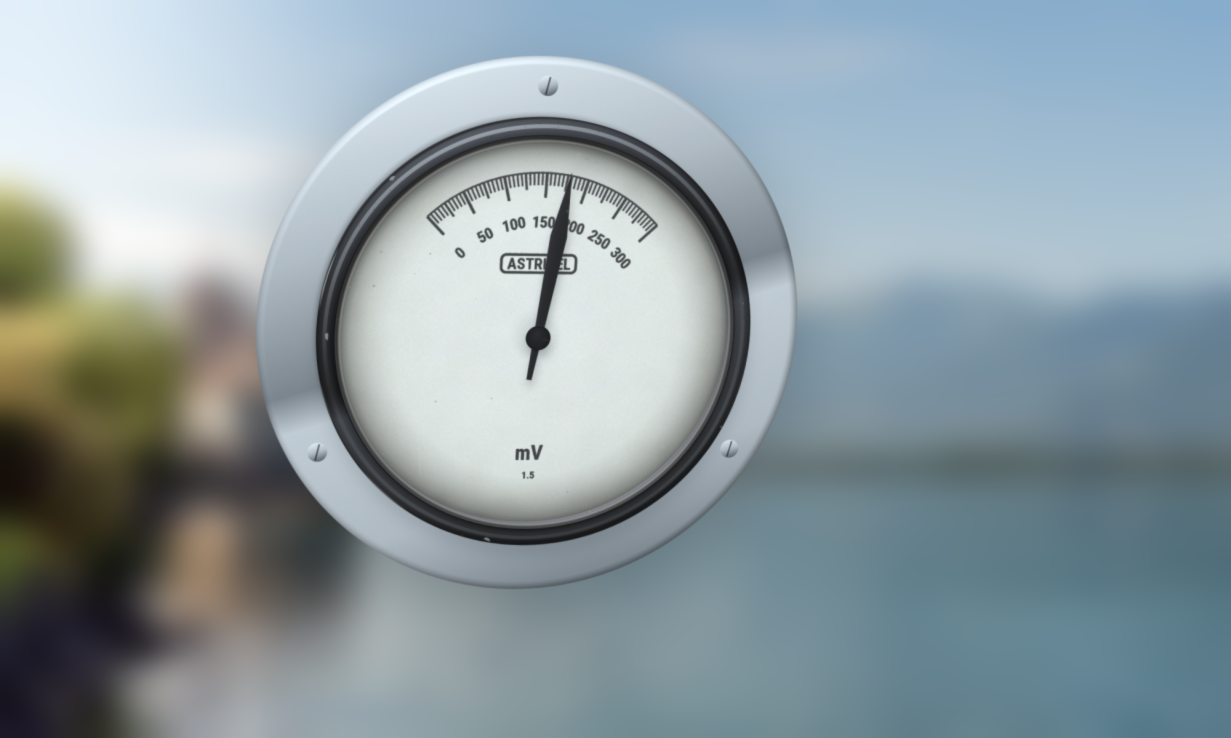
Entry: 175mV
